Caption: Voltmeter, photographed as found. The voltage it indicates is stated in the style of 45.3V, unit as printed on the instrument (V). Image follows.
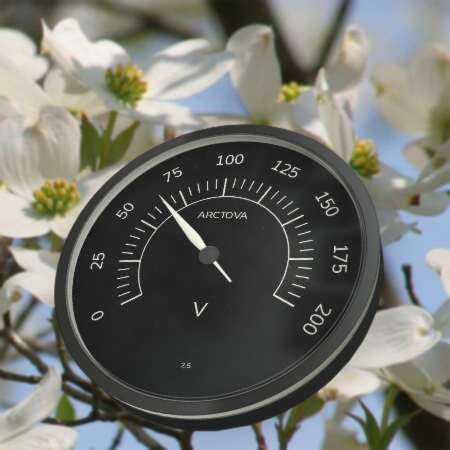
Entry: 65V
